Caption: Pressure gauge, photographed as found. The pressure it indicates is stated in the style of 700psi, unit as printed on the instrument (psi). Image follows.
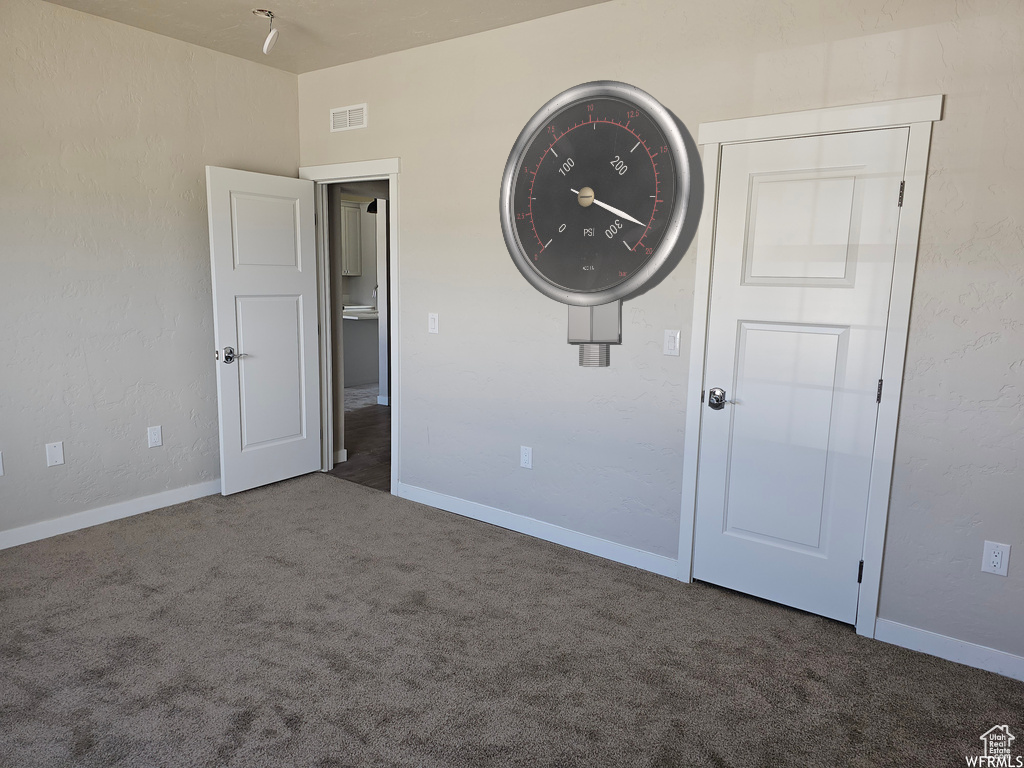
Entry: 275psi
